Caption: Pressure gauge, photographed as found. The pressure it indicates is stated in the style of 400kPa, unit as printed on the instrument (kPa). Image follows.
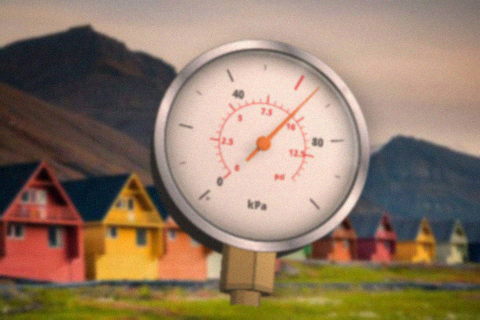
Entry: 65kPa
